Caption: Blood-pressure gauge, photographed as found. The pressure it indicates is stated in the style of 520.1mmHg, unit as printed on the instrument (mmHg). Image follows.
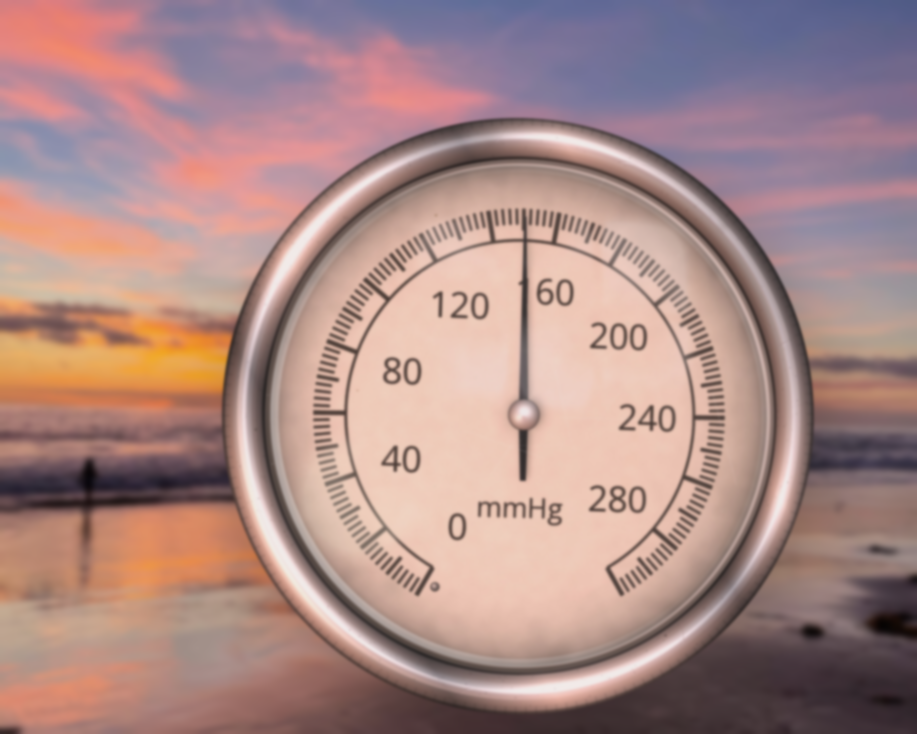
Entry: 150mmHg
